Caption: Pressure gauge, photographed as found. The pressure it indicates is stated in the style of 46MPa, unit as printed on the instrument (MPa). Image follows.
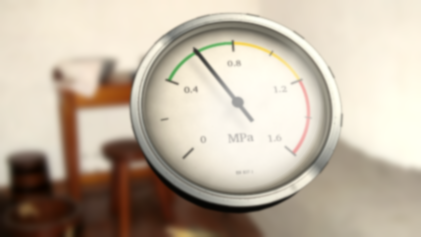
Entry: 0.6MPa
